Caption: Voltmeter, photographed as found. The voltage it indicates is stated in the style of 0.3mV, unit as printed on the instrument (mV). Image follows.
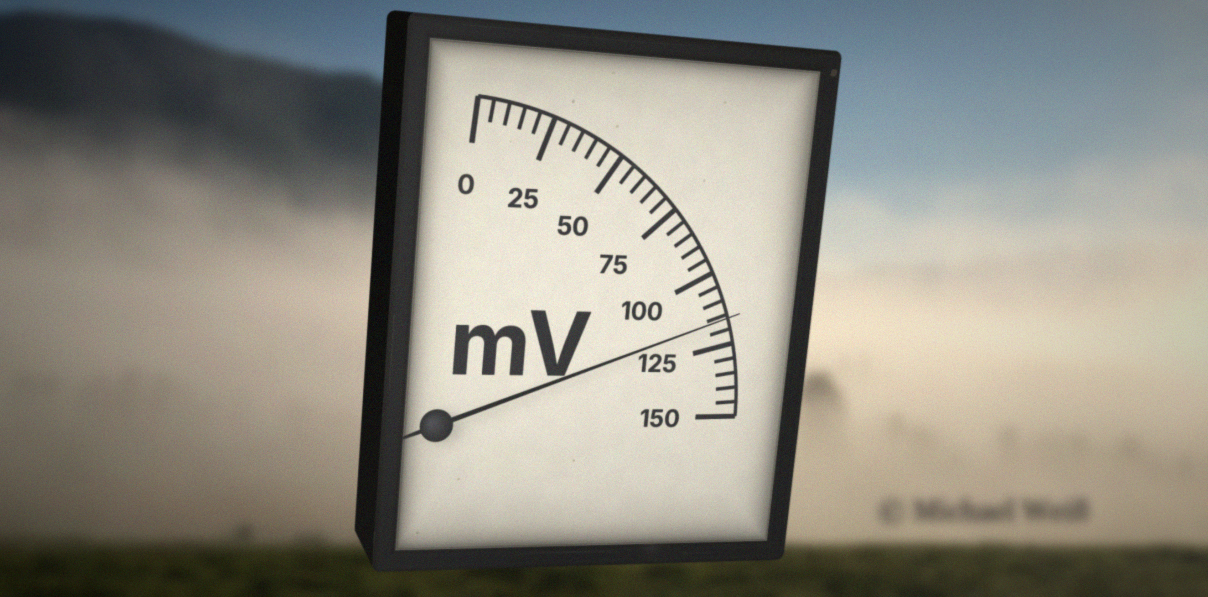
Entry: 115mV
